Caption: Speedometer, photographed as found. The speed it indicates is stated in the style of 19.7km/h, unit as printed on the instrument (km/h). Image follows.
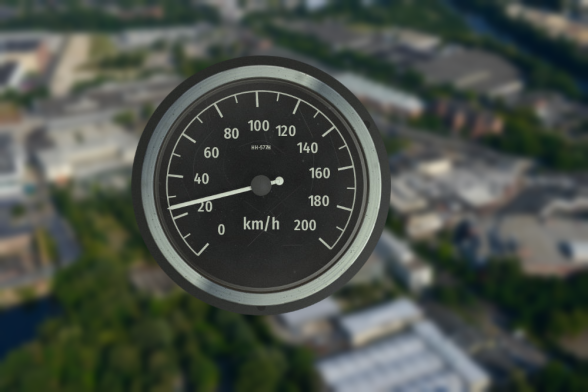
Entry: 25km/h
